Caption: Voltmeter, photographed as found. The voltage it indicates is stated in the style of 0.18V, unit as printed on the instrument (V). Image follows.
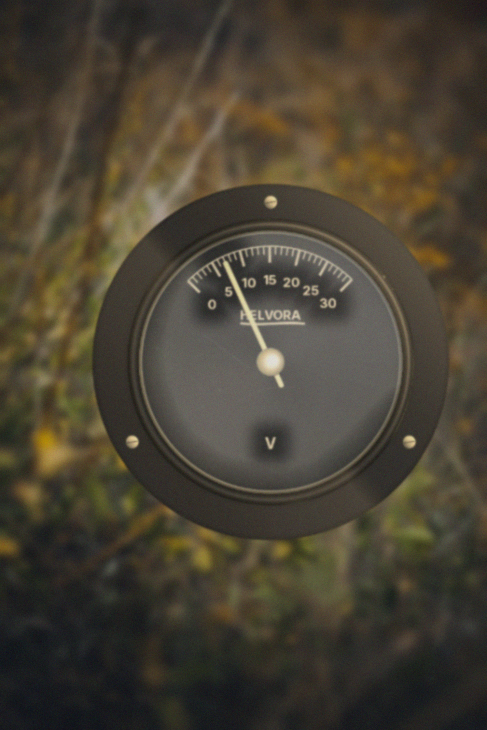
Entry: 7V
